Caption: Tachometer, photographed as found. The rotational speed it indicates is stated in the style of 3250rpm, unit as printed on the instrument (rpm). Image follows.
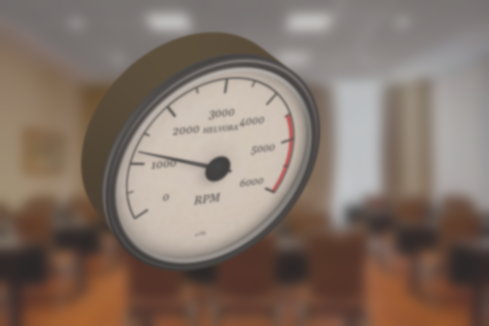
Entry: 1250rpm
